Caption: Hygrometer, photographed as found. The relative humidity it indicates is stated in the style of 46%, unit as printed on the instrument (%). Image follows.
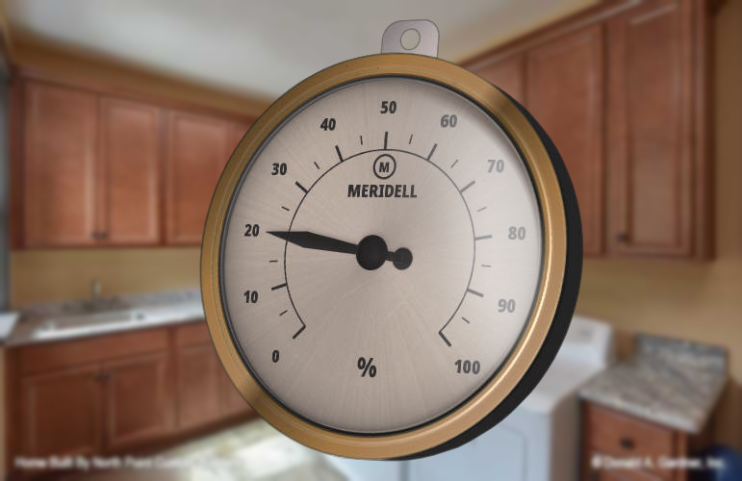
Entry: 20%
